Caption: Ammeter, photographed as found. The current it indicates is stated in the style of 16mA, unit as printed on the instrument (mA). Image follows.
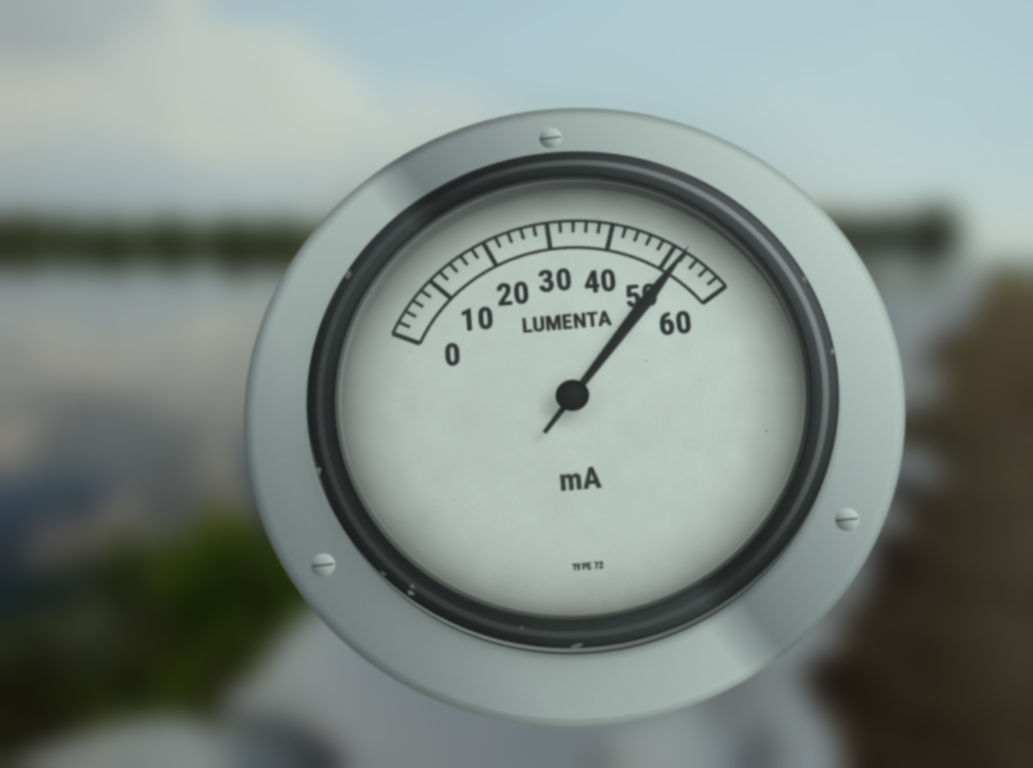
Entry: 52mA
